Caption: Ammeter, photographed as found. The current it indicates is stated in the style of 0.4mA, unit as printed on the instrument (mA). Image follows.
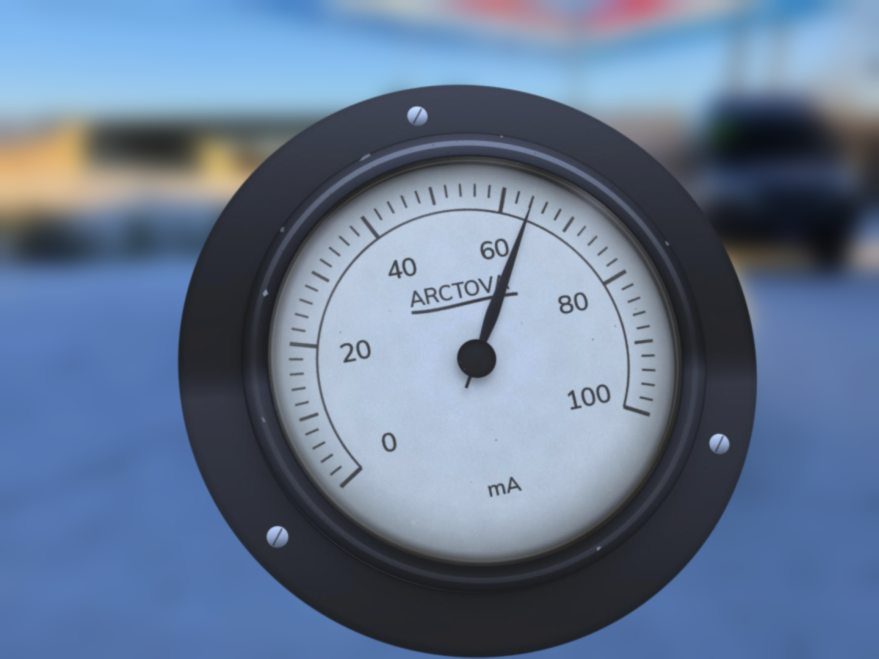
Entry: 64mA
